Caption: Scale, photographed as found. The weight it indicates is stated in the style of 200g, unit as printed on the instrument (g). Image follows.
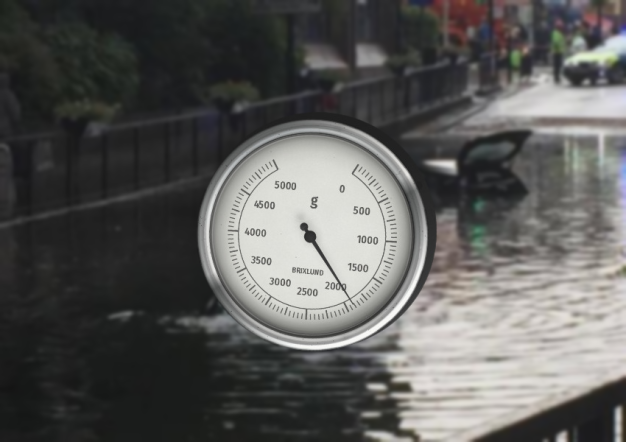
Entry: 1900g
